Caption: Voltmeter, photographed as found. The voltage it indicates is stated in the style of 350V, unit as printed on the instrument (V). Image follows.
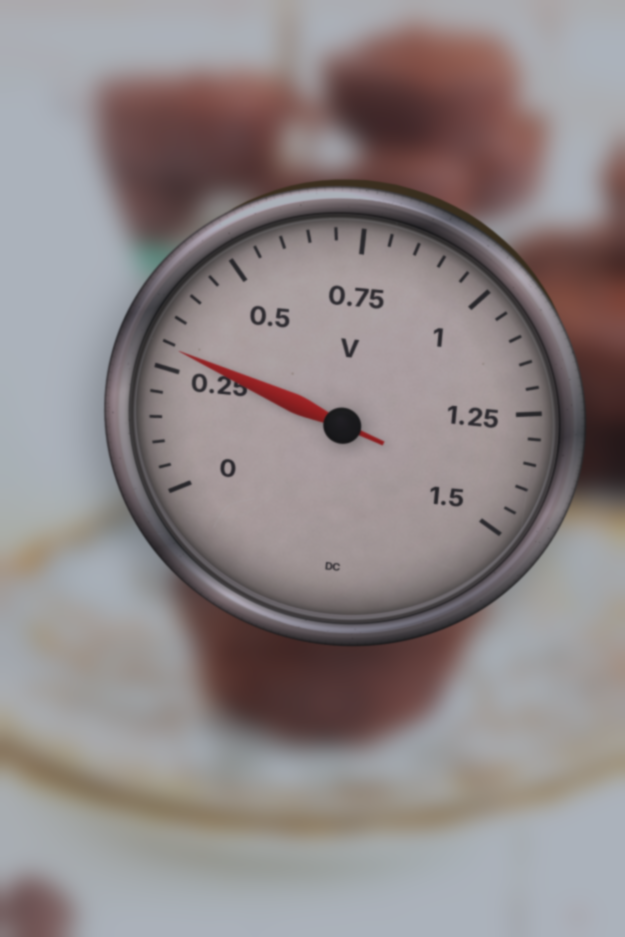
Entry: 0.3V
